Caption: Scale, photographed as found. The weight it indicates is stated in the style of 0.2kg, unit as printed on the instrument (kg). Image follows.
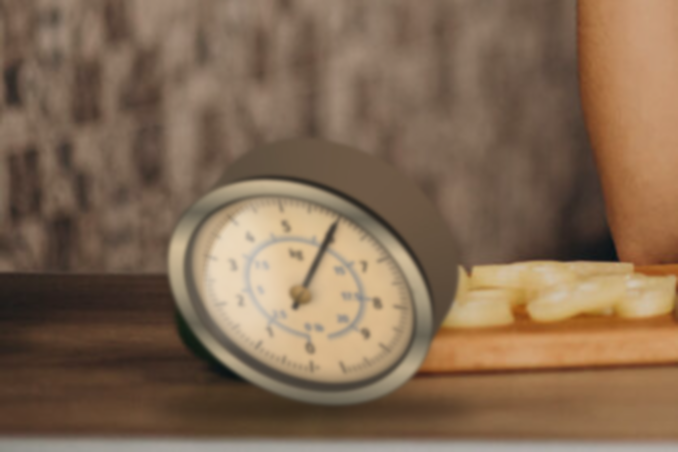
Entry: 6kg
